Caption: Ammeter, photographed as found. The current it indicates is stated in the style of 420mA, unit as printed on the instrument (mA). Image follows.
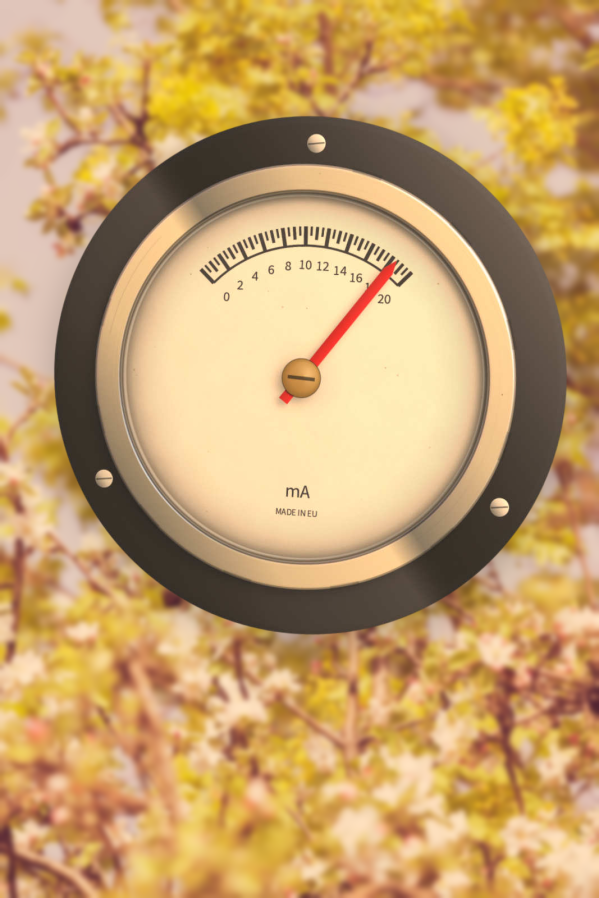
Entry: 18.5mA
